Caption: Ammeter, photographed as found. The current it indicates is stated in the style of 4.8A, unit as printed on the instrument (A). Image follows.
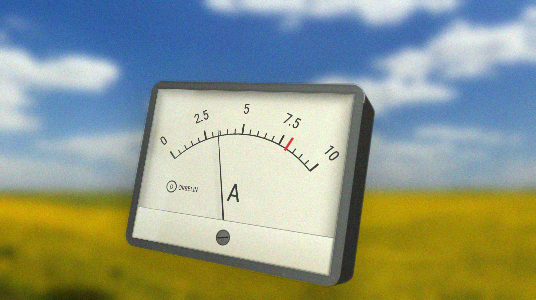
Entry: 3.5A
